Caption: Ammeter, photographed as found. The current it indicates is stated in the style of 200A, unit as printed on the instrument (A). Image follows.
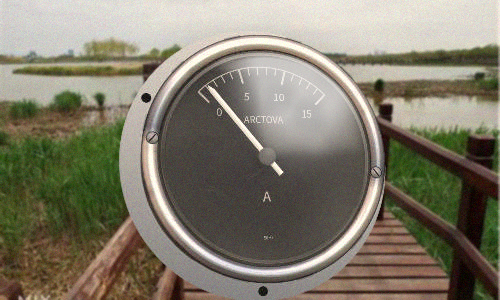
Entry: 1A
